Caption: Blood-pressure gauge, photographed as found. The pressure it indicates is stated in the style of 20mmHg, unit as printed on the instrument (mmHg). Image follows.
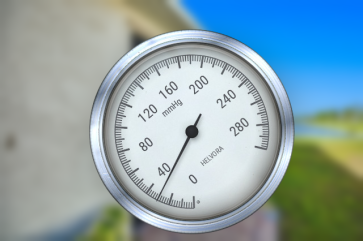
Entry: 30mmHg
